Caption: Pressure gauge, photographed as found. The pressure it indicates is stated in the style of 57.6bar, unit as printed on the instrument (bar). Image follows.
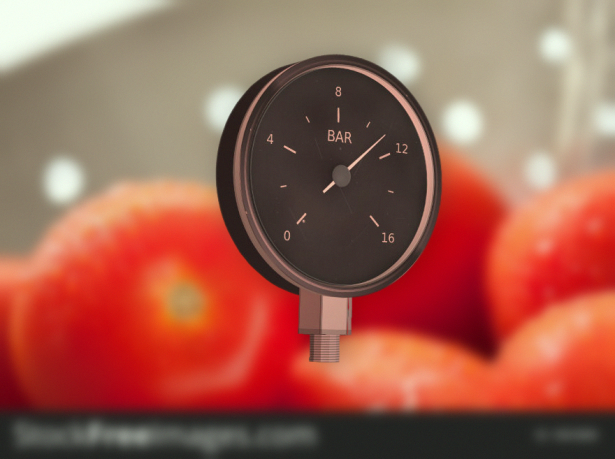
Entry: 11bar
